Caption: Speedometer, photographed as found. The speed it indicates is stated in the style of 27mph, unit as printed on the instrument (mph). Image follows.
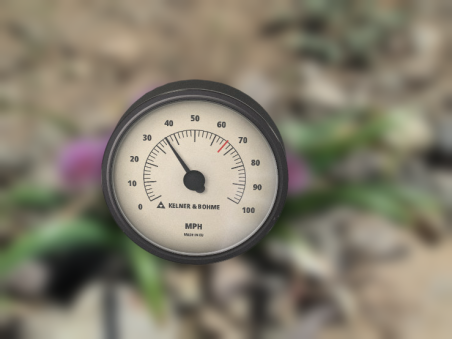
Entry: 36mph
